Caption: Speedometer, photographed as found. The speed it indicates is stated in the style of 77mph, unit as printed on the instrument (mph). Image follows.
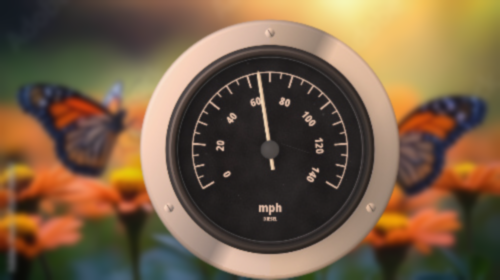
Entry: 65mph
